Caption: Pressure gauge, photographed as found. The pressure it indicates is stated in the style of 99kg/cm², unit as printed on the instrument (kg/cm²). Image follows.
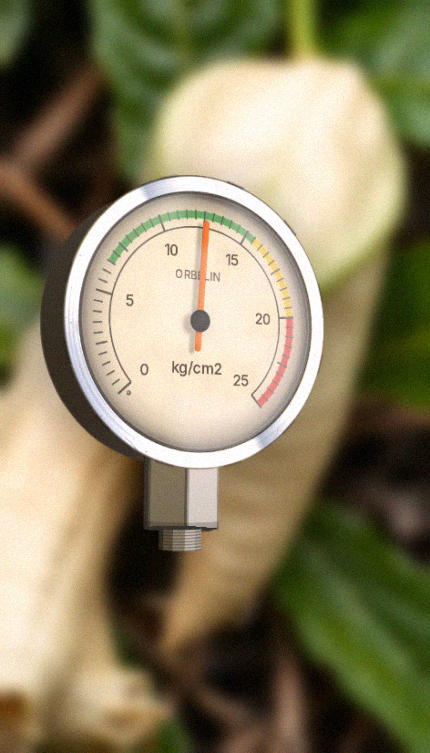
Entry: 12.5kg/cm²
